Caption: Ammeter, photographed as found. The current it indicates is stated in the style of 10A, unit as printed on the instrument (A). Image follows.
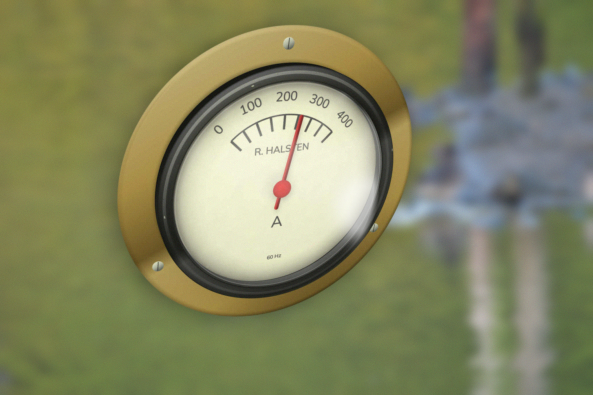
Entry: 250A
